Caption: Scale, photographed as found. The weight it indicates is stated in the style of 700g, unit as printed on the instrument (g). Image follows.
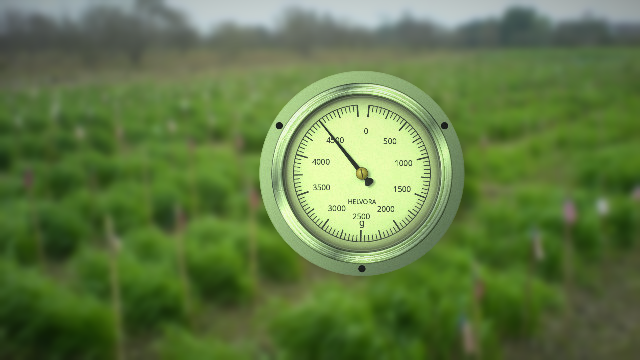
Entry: 4500g
